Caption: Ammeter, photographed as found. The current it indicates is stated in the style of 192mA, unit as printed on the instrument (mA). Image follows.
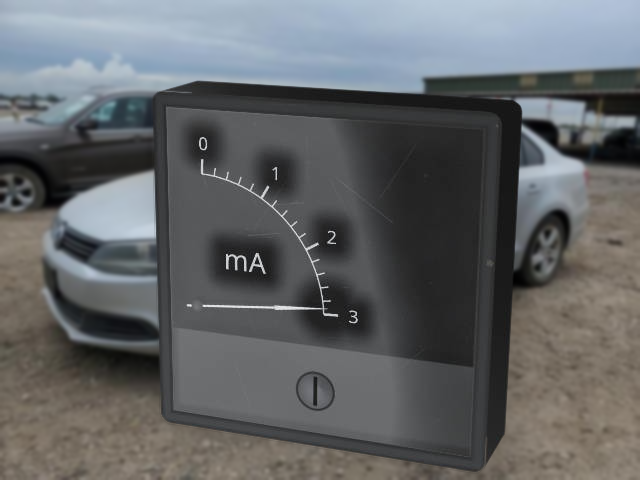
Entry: 2.9mA
